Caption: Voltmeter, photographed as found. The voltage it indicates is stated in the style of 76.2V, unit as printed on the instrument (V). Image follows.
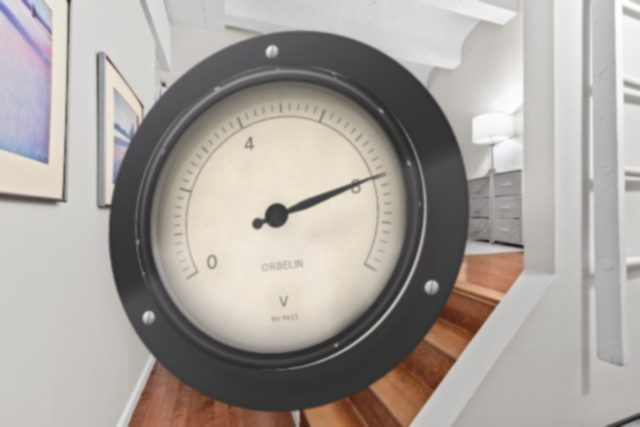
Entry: 8V
